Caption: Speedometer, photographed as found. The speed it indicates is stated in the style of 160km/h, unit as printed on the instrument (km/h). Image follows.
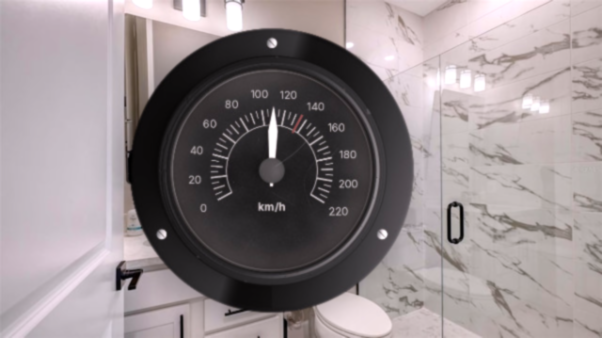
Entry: 110km/h
